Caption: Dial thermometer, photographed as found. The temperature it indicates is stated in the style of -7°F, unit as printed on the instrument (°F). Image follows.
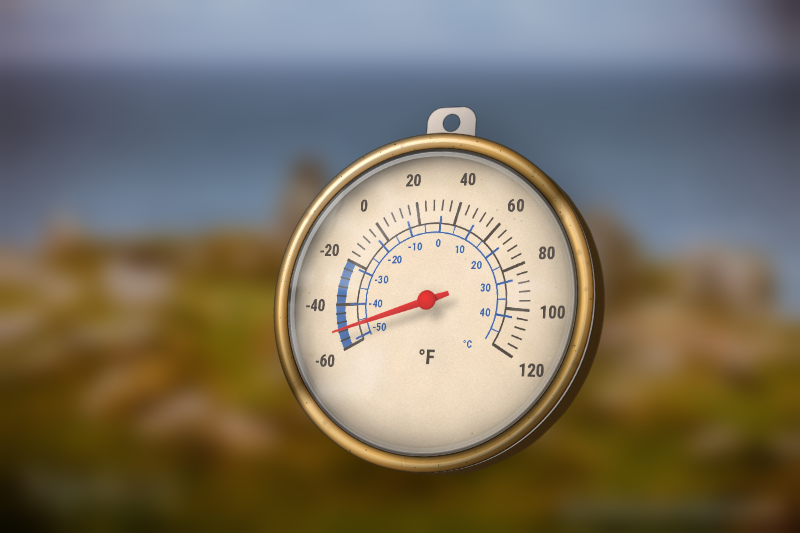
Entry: -52°F
